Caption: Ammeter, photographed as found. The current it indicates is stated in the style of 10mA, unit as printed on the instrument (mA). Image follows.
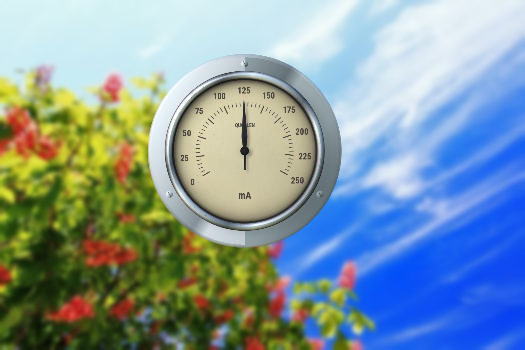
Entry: 125mA
